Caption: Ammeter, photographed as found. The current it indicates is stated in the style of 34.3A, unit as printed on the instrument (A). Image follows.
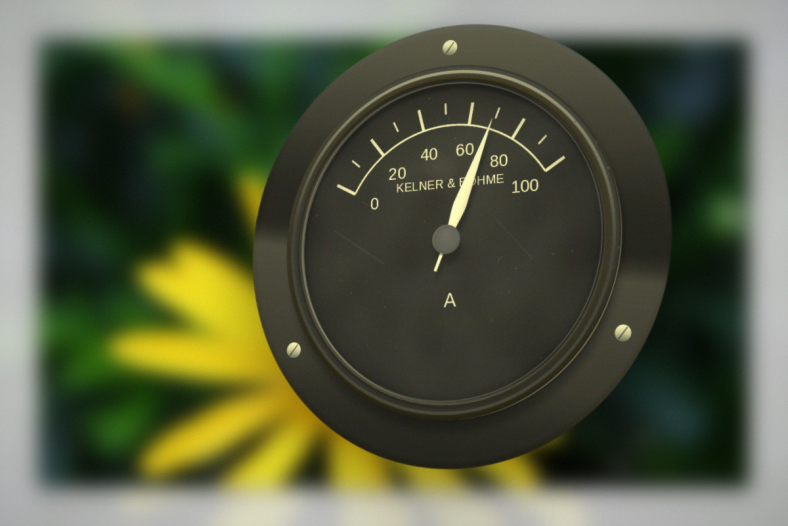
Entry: 70A
